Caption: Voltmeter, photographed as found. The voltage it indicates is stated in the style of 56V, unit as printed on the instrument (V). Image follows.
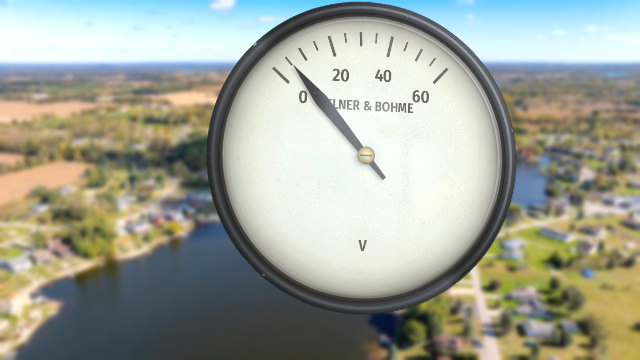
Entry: 5V
